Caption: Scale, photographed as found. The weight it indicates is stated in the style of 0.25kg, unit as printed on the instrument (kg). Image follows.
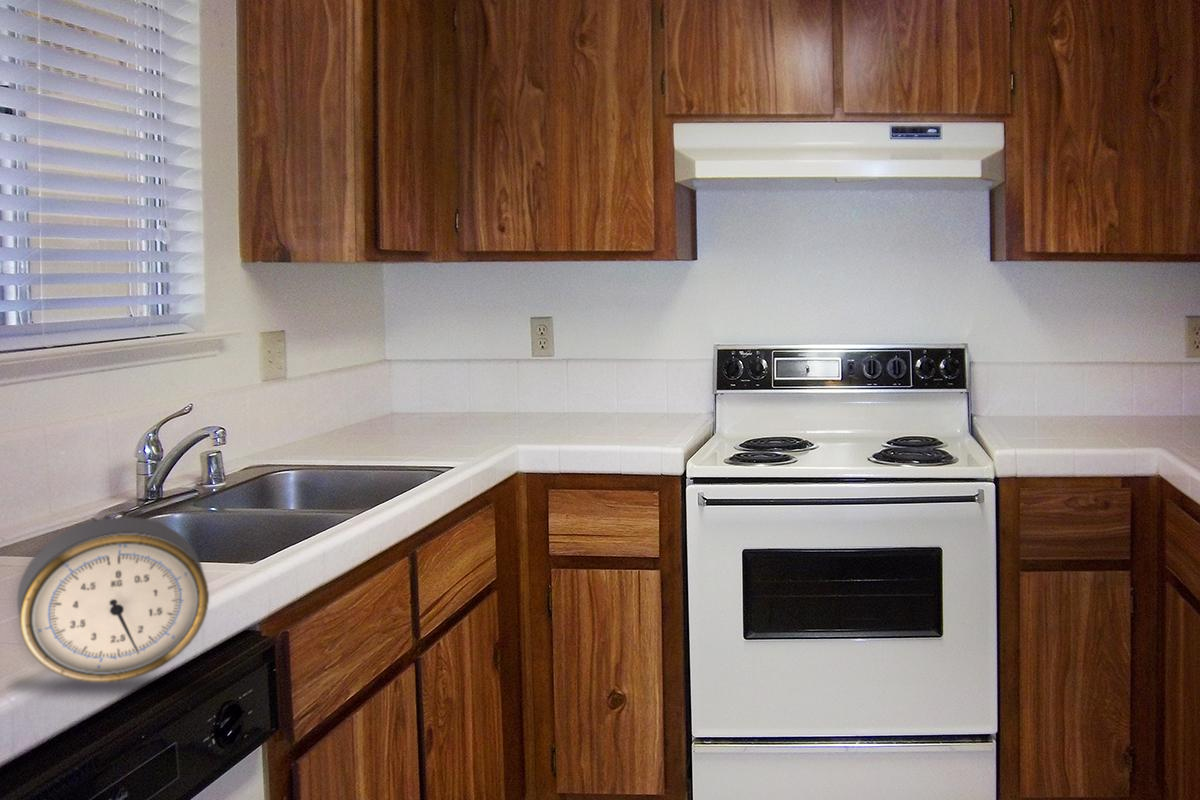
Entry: 2.25kg
